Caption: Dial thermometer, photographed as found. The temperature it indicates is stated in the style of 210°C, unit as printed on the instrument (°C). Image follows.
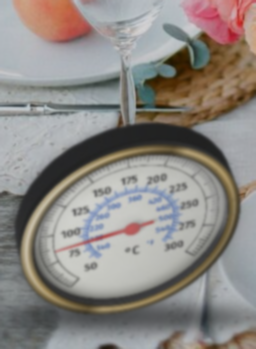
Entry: 87.5°C
